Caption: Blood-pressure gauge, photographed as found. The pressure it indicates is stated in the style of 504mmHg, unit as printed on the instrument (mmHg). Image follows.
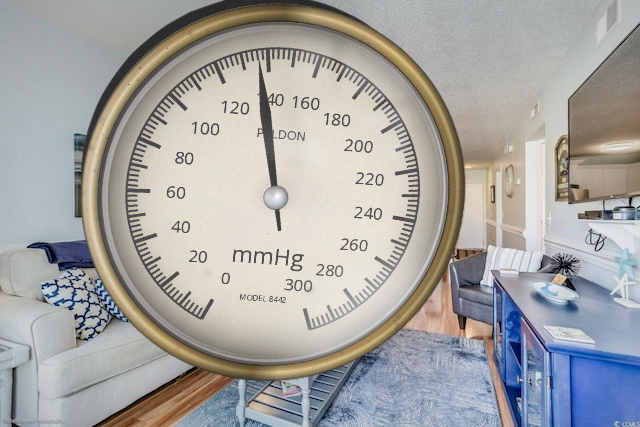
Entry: 136mmHg
